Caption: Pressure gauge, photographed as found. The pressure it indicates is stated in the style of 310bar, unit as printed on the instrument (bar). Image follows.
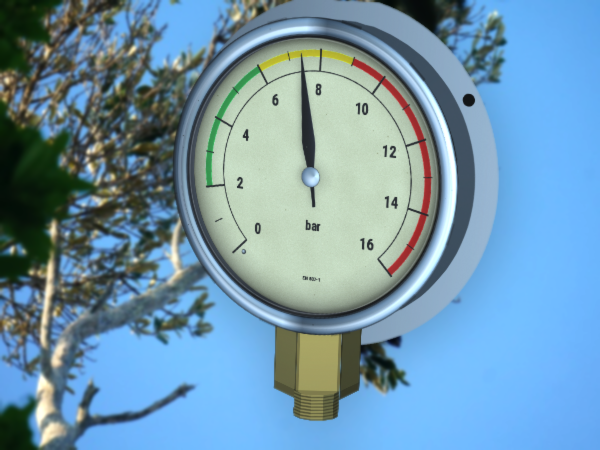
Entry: 7.5bar
